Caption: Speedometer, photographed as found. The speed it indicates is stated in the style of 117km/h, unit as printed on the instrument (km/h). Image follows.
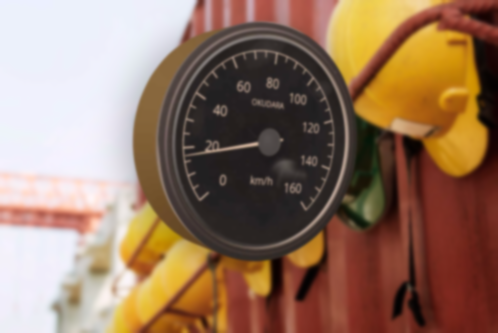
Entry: 17.5km/h
